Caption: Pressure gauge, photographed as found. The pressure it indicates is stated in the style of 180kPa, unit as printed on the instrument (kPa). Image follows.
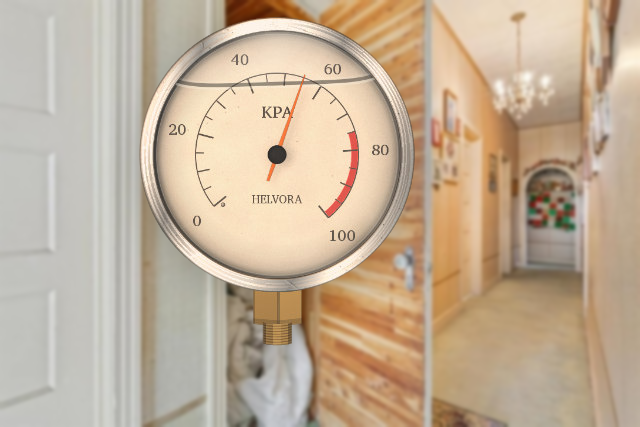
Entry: 55kPa
